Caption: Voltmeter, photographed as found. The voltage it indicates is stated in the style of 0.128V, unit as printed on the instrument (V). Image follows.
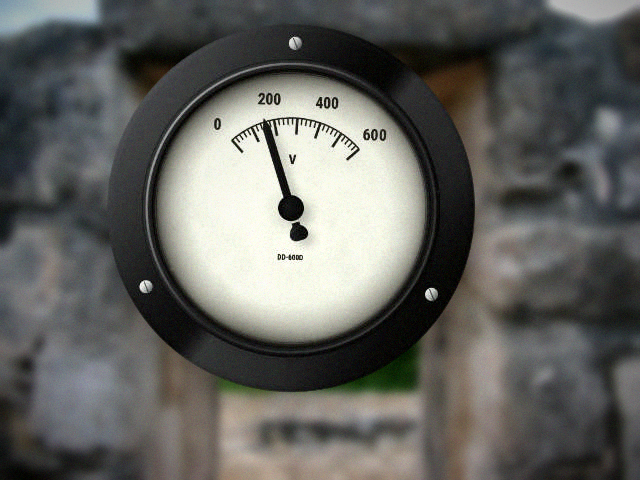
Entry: 160V
